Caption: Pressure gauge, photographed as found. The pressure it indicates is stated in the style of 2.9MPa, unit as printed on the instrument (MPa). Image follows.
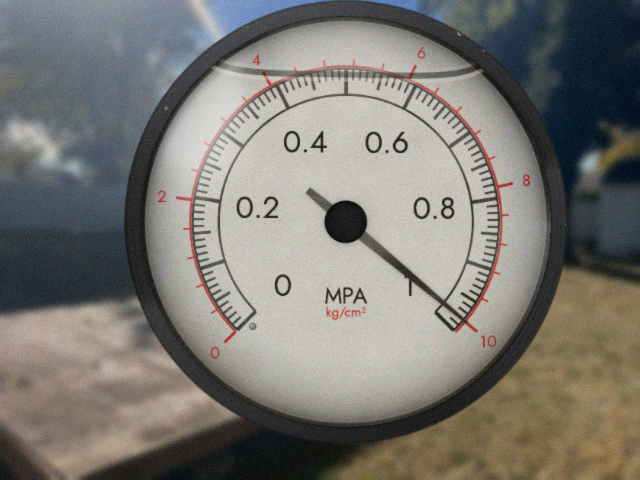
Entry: 0.98MPa
